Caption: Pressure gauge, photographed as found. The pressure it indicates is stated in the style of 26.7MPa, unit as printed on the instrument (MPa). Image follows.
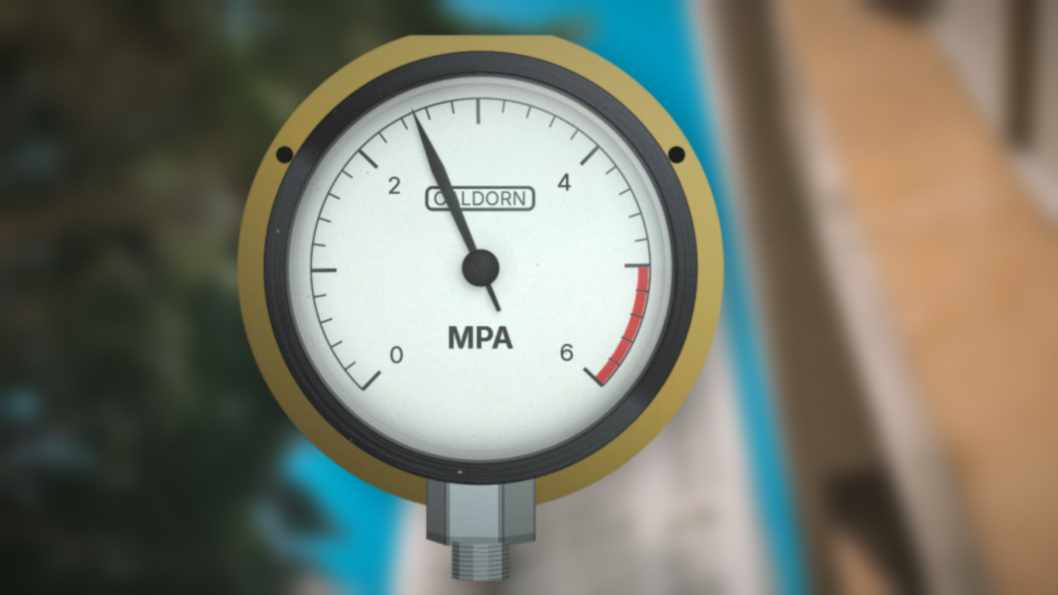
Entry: 2.5MPa
